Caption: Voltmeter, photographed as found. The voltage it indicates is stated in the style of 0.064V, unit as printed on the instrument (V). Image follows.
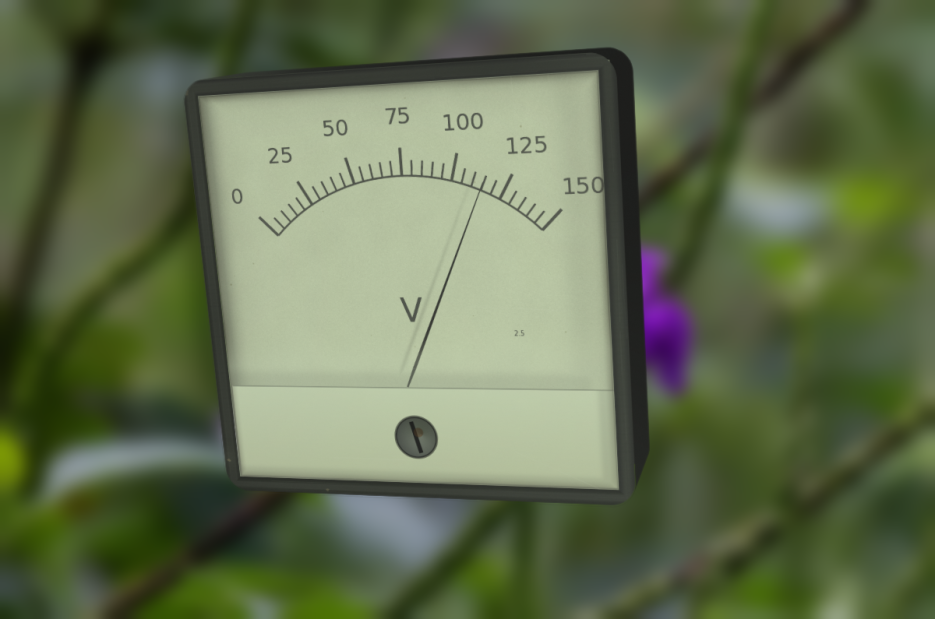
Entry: 115V
